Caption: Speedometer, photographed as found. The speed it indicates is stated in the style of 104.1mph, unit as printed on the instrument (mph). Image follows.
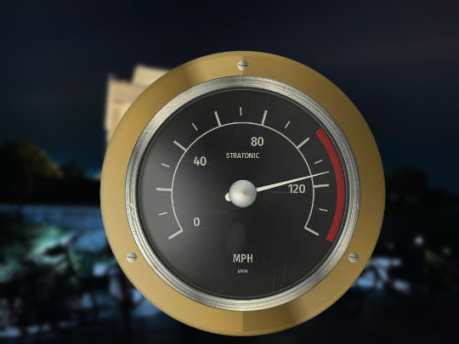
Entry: 115mph
